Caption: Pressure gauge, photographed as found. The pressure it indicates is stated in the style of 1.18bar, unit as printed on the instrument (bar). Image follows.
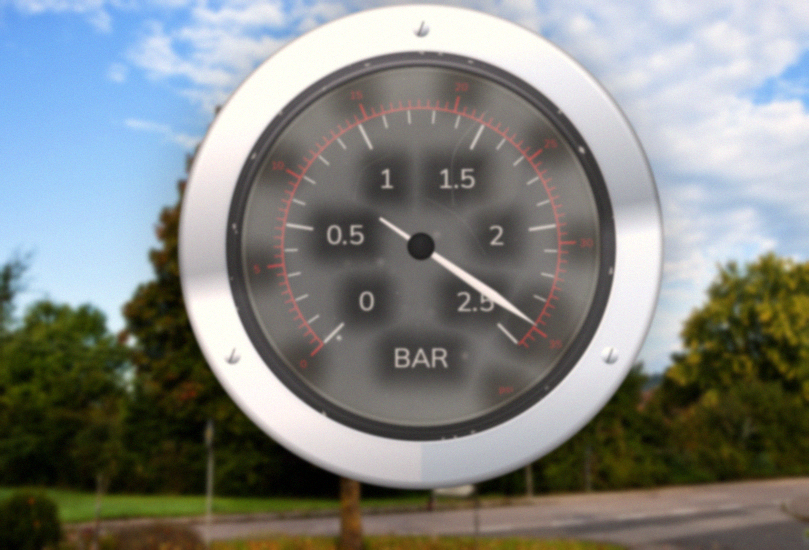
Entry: 2.4bar
